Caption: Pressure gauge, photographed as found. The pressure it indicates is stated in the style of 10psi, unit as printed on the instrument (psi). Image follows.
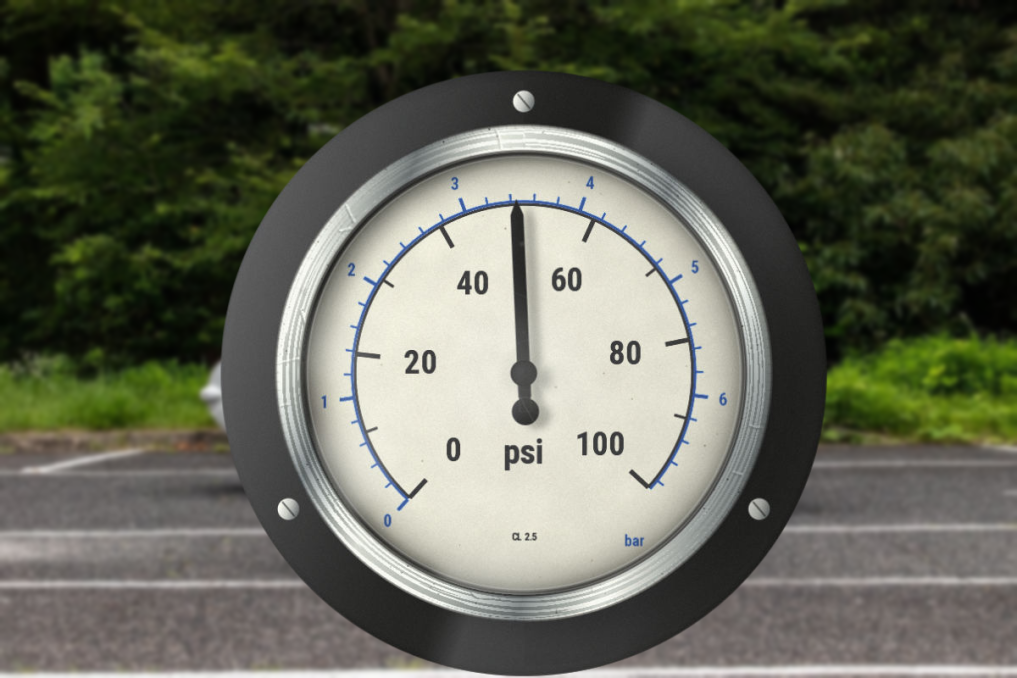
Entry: 50psi
